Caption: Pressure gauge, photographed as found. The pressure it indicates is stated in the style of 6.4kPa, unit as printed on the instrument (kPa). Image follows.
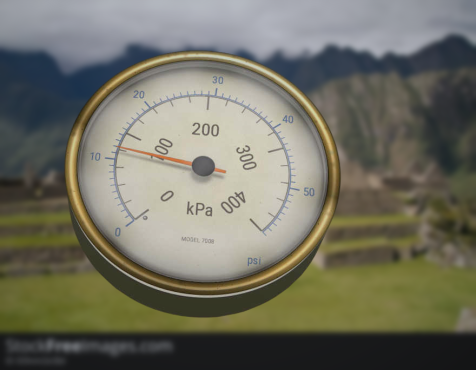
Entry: 80kPa
